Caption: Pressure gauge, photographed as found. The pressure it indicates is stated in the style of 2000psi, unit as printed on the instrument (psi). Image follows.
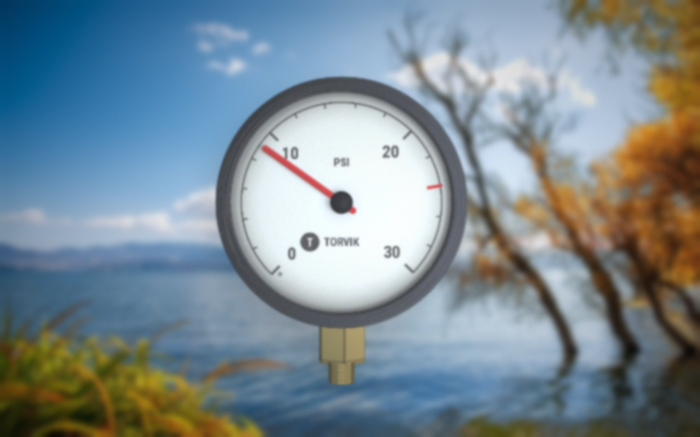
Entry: 9psi
